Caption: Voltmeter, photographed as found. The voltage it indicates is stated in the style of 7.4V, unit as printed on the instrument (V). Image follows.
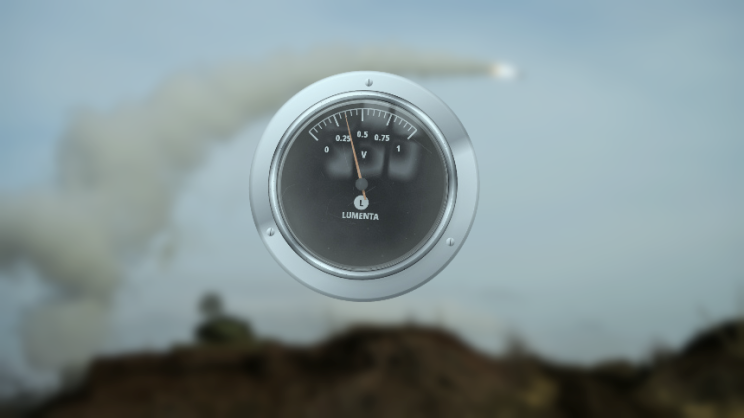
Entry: 0.35V
